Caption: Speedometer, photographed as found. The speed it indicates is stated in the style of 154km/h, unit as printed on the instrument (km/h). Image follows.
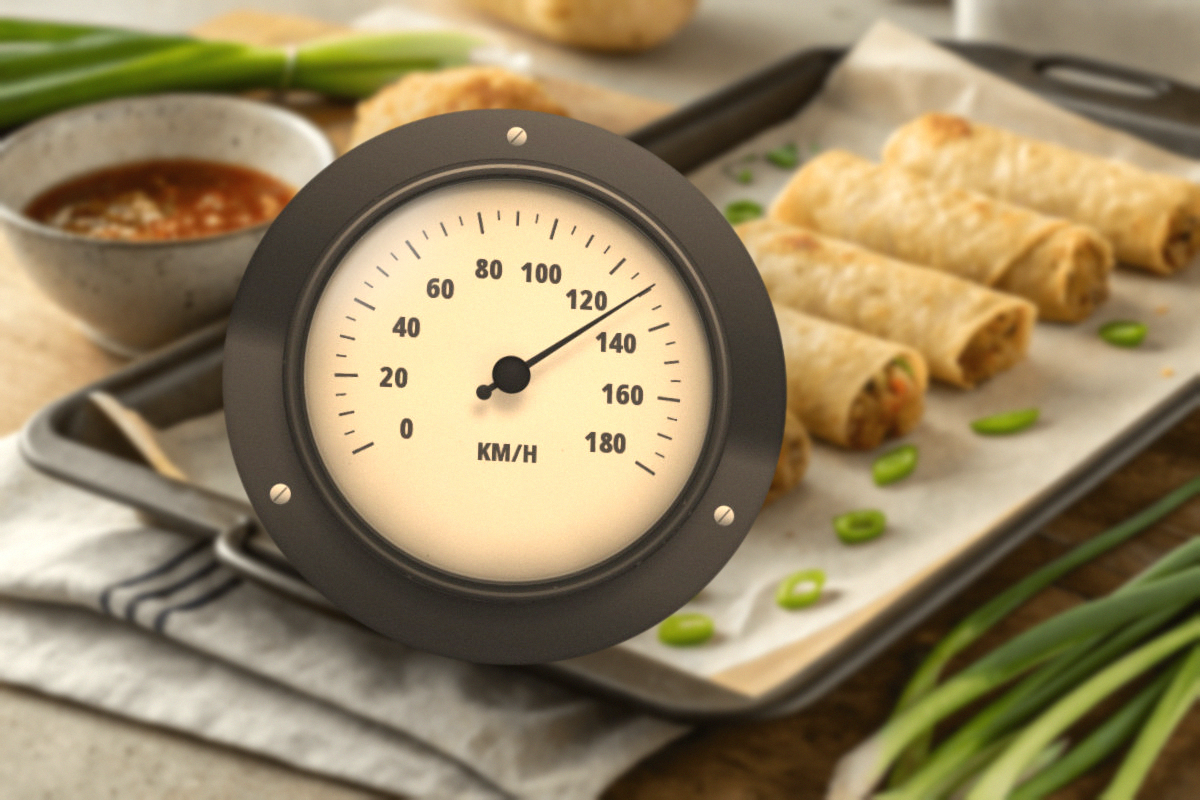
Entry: 130km/h
